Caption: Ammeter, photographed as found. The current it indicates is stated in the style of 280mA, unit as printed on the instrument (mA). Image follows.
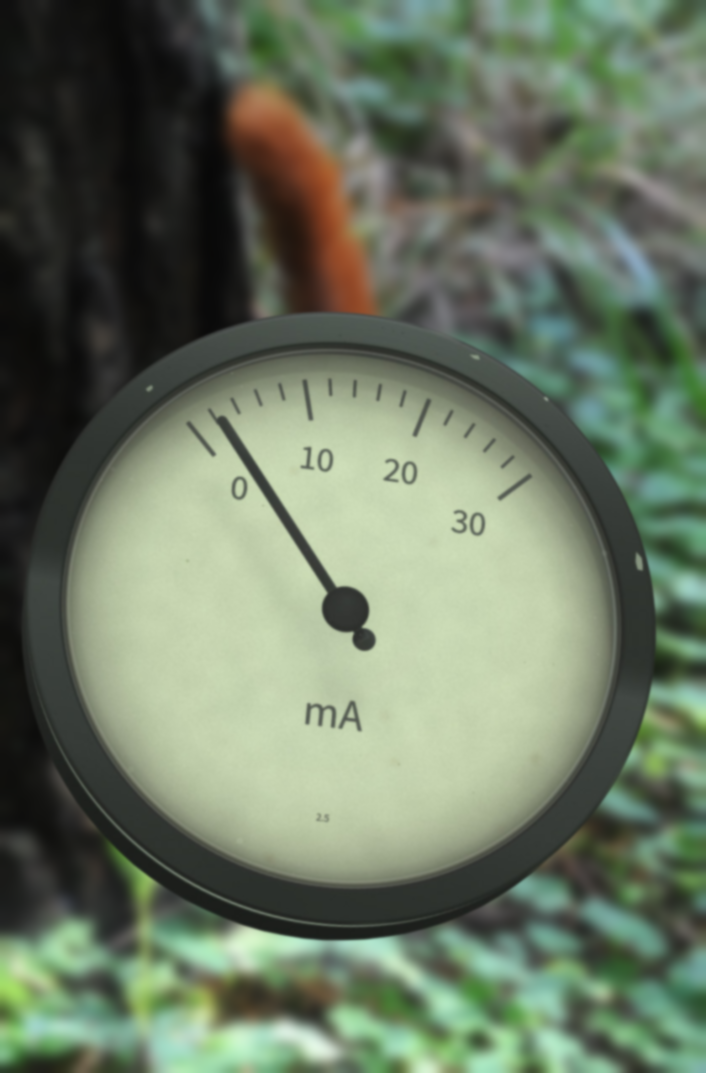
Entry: 2mA
